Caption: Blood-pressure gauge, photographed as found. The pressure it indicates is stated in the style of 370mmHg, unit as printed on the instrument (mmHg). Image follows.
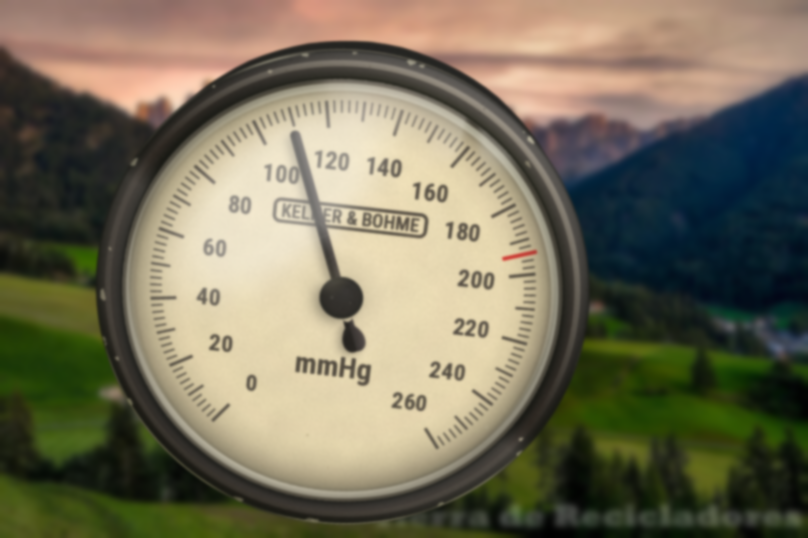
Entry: 110mmHg
